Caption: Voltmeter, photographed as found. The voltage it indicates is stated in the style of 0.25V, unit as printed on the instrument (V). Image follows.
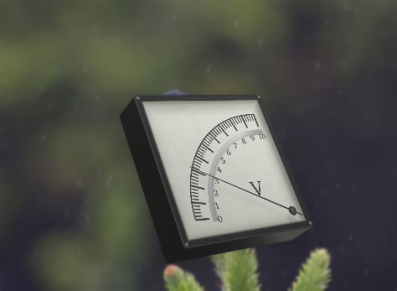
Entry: 3V
